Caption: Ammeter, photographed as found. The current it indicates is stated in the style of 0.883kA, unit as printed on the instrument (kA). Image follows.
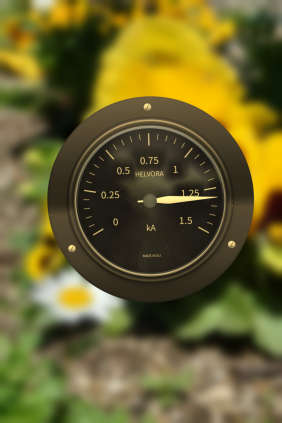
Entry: 1.3kA
